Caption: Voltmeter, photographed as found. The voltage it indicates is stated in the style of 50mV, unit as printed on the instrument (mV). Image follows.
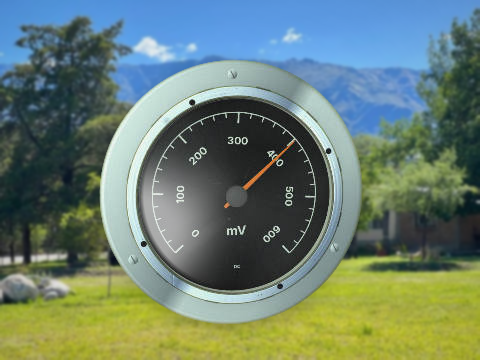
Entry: 400mV
